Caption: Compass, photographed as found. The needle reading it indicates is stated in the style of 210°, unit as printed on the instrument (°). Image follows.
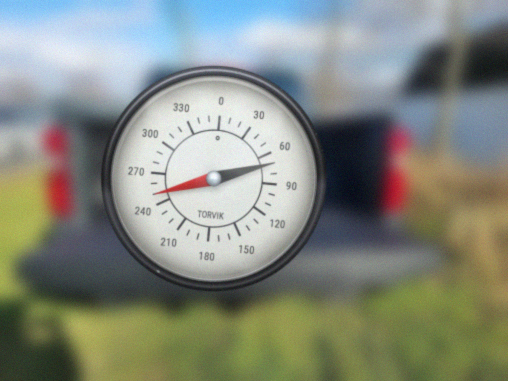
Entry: 250°
